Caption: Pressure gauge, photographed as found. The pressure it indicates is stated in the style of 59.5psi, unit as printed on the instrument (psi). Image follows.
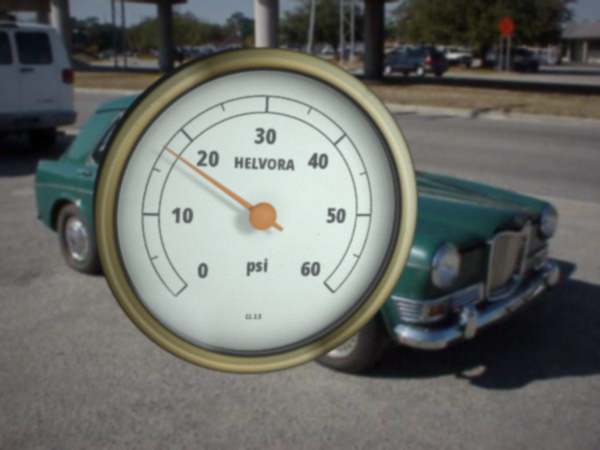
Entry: 17.5psi
